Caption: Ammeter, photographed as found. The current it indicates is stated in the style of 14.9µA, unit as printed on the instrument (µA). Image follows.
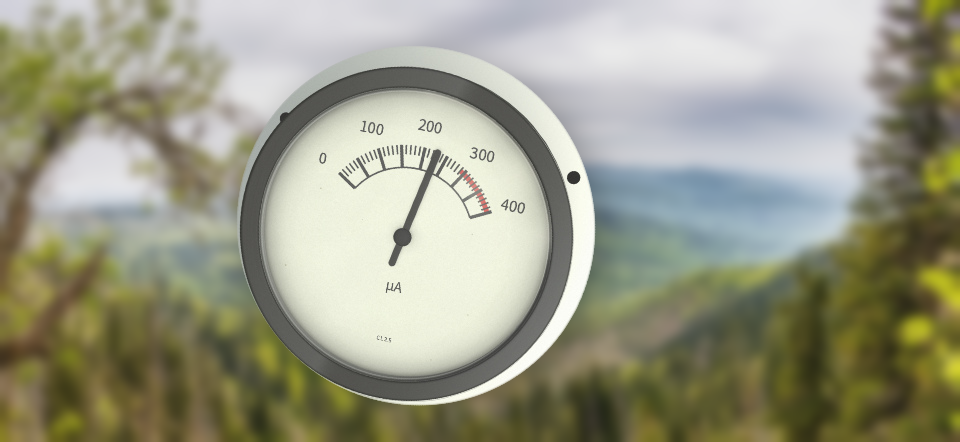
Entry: 230µA
